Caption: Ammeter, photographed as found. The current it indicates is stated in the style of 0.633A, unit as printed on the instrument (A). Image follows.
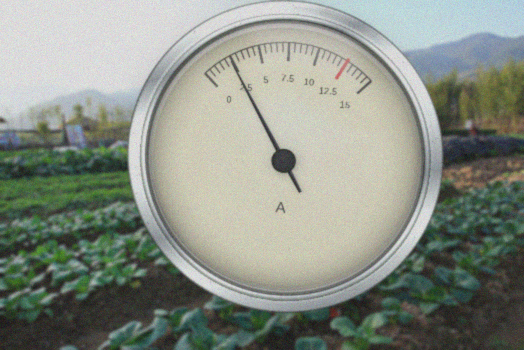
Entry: 2.5A
